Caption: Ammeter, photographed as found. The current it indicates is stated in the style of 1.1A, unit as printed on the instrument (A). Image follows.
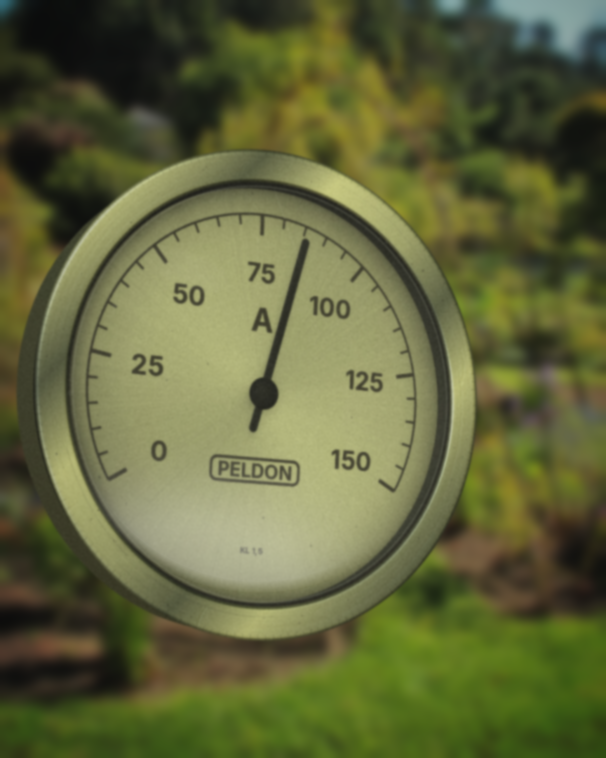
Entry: 85A
